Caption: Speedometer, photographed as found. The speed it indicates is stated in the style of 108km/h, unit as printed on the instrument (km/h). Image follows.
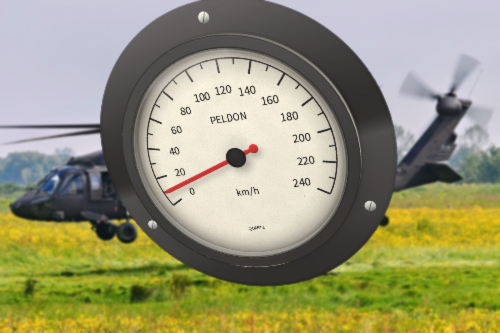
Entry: 10km/h
